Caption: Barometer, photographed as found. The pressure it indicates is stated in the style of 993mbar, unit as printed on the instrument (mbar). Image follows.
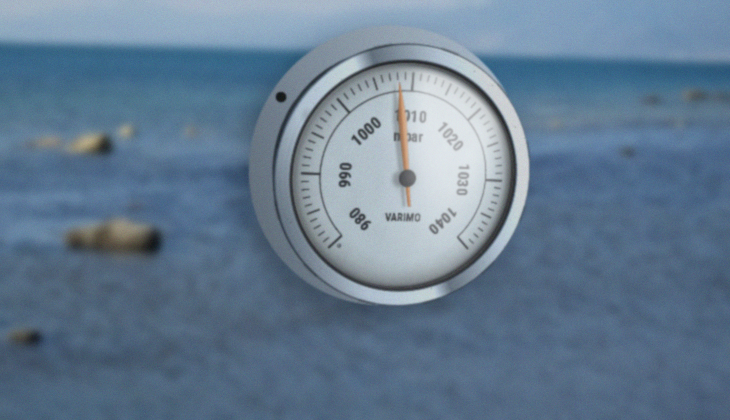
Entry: 1008mbar
